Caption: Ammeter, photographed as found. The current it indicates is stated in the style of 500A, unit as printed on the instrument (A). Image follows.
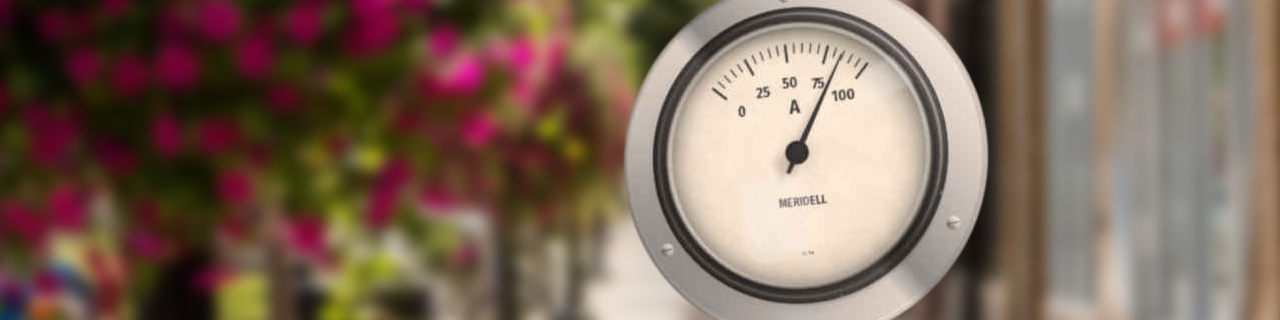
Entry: 85A
